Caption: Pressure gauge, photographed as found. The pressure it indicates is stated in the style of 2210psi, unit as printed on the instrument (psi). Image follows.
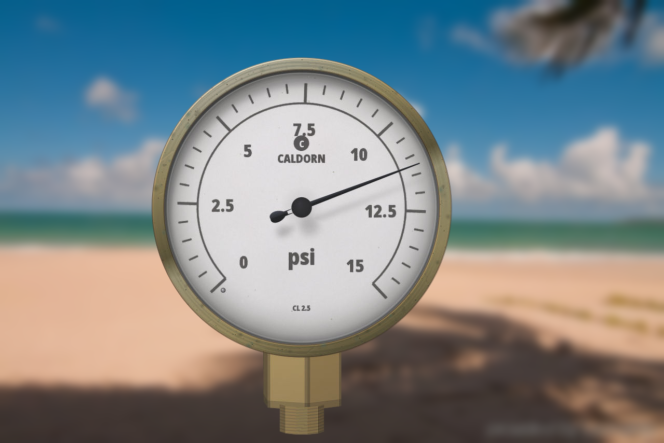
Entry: 11.25psi
